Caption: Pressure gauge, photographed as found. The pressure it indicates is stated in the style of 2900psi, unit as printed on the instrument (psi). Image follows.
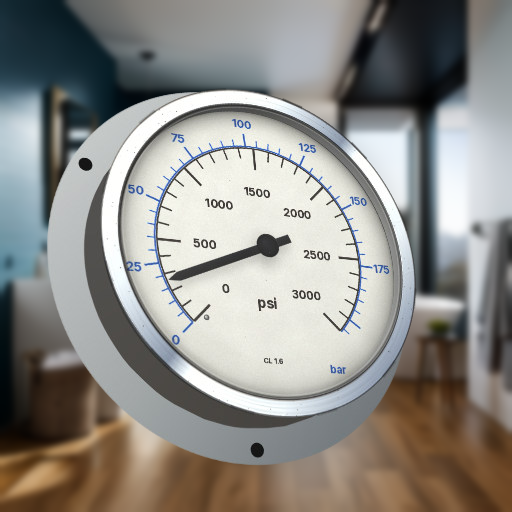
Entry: 250psi
